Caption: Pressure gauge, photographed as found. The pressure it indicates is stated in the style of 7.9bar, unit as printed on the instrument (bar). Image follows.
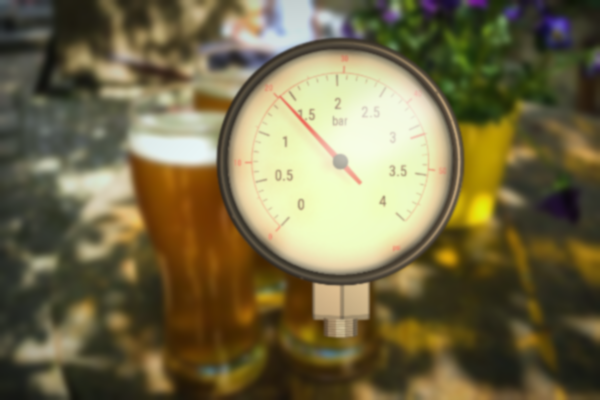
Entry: 1.4bar
